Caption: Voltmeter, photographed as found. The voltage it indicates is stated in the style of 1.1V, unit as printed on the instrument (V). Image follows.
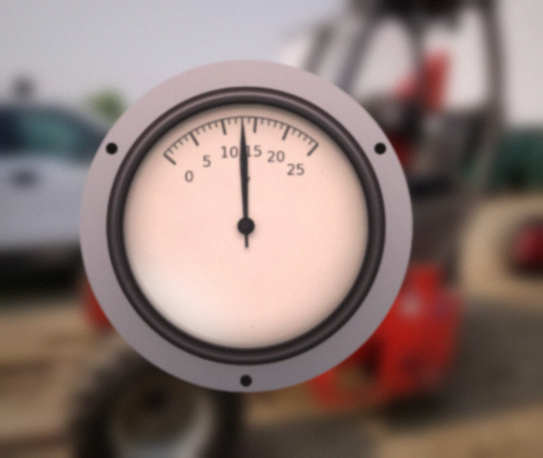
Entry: 13V
